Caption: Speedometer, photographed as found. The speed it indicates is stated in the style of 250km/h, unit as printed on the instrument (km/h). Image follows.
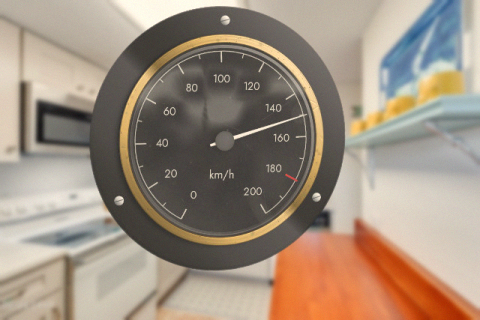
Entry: 150km/h
